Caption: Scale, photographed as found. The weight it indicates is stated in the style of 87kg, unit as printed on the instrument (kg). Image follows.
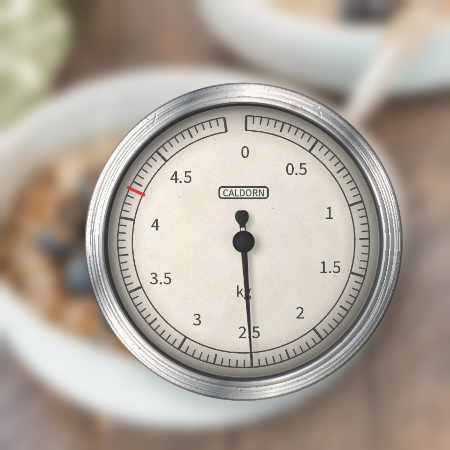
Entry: 2.5kg
